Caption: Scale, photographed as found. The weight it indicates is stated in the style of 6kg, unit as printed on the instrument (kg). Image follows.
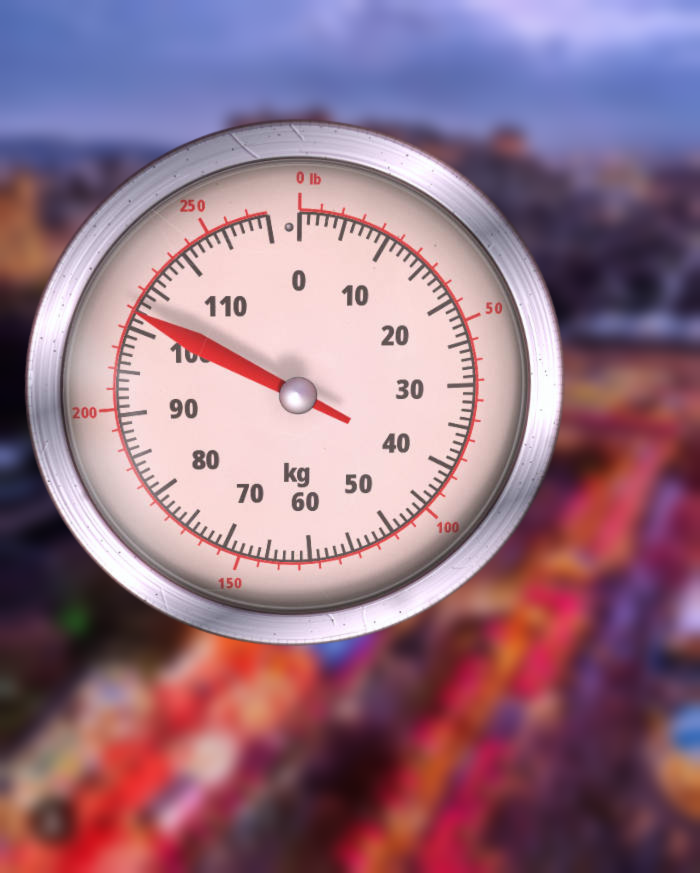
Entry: 102kg
